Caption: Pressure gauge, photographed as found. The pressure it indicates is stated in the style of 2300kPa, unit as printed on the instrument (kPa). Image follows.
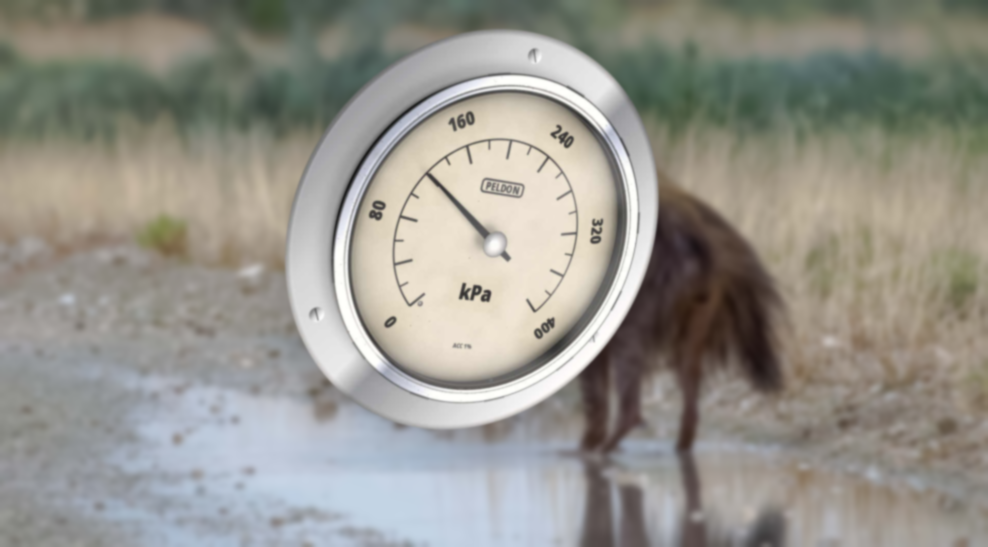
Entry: 120kPa
